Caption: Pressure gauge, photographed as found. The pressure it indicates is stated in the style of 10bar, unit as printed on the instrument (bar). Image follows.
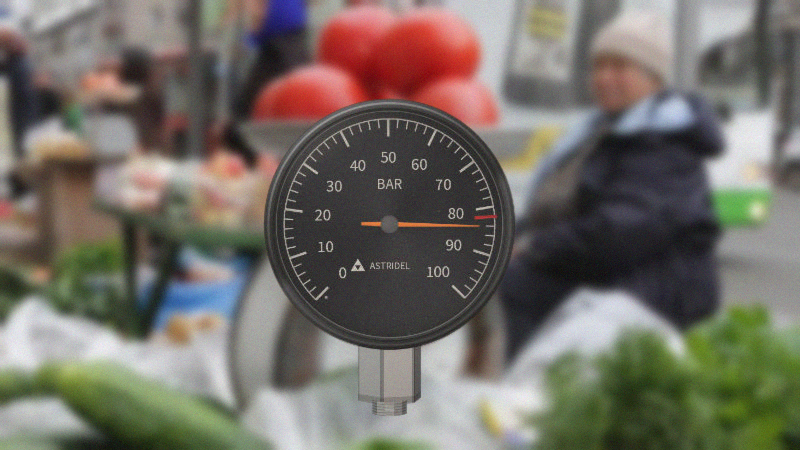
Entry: 84bar
